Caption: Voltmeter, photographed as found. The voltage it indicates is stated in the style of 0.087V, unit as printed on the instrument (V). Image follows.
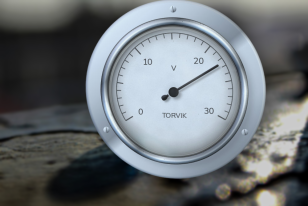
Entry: 22.5V
